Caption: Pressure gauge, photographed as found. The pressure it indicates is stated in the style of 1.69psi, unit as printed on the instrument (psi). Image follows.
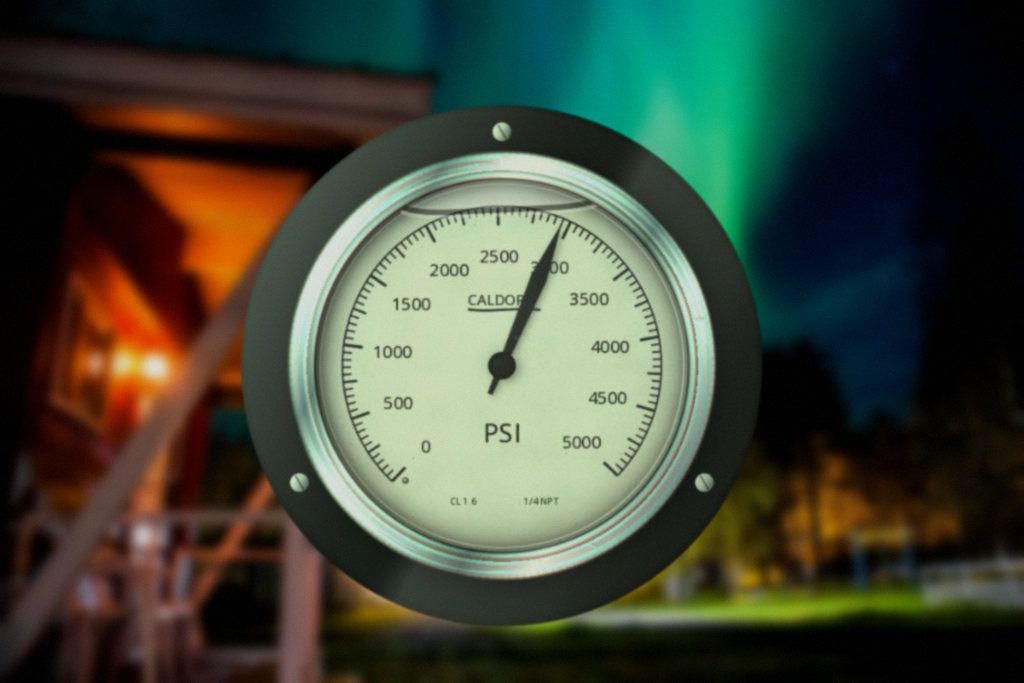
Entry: 2950psi
